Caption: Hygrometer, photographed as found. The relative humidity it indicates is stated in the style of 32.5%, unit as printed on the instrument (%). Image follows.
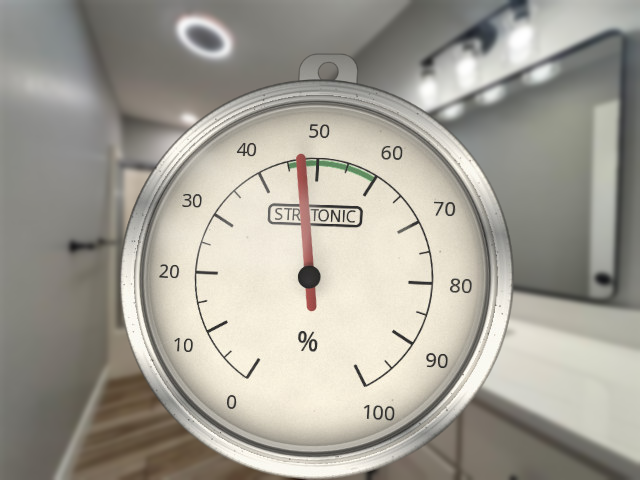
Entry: 47.5%
